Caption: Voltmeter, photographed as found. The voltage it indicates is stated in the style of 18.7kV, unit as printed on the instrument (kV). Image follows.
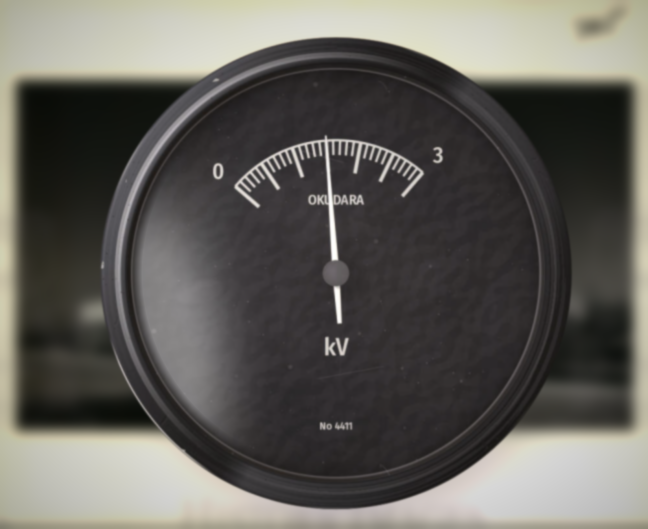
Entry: 1.5kV
